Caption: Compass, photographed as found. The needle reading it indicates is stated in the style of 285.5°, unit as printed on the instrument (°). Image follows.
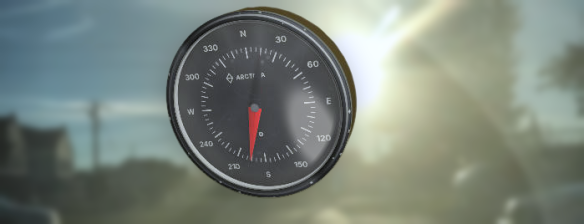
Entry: 195°
